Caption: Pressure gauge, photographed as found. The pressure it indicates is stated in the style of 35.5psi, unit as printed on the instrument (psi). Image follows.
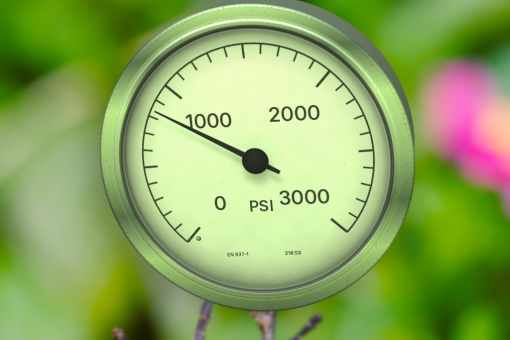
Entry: 850psi
